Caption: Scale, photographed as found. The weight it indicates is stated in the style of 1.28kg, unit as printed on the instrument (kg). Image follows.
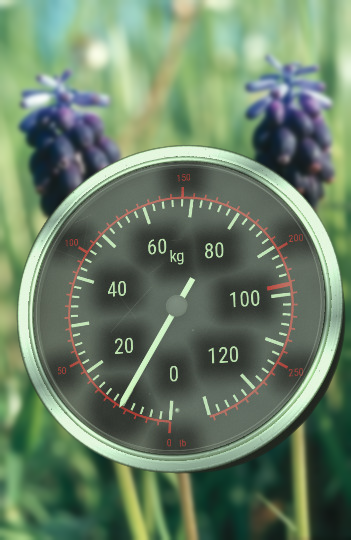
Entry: 10kg
